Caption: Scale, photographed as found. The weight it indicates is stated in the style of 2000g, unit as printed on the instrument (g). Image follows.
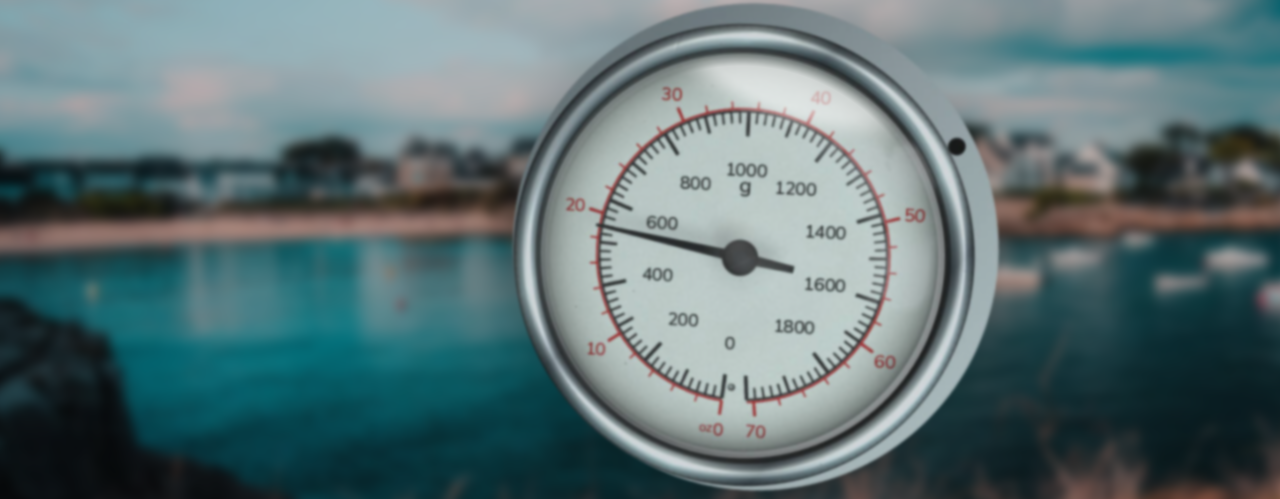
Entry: 540g
